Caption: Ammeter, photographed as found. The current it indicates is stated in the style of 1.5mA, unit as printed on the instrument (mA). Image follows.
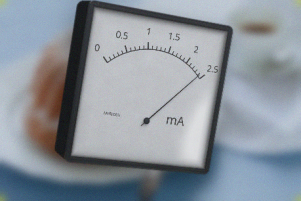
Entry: 2.4mA
